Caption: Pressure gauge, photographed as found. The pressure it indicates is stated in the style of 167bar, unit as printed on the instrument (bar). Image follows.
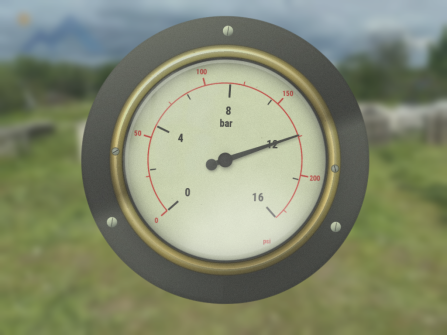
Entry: 12bar
